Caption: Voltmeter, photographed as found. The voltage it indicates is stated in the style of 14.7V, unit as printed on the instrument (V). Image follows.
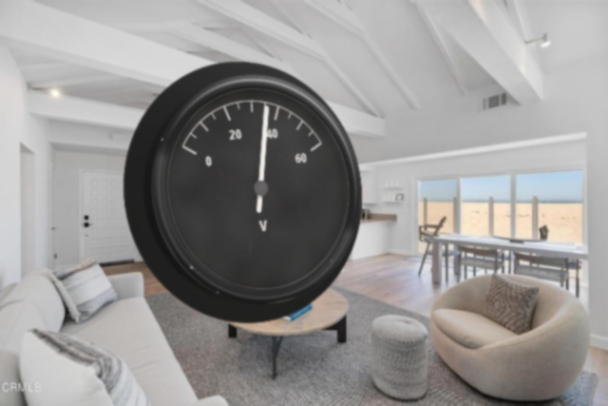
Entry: 35V
